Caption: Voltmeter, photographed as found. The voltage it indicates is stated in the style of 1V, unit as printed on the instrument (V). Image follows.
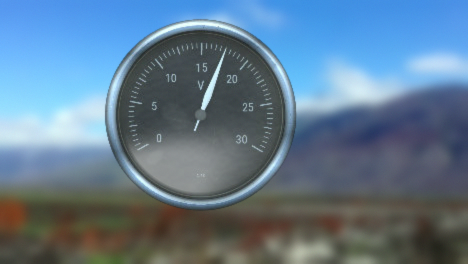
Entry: 17.5V
